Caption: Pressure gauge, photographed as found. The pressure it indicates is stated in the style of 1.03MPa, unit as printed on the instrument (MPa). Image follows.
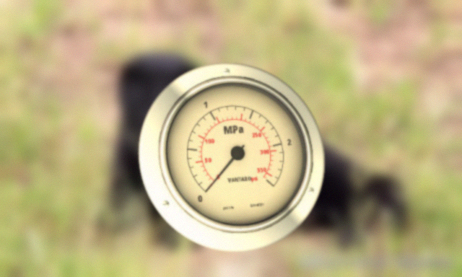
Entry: 0MPa
